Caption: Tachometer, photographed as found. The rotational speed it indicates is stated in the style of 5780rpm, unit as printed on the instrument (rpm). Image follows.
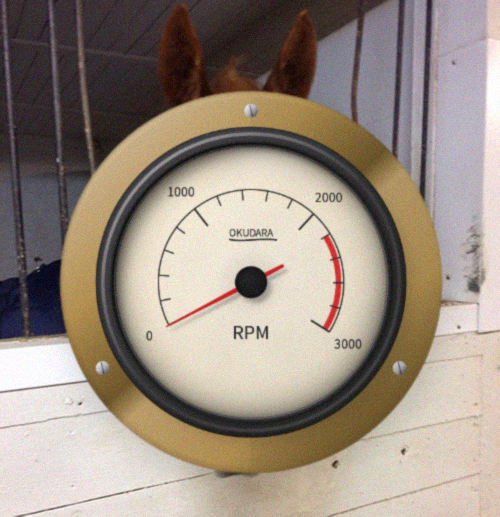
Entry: 0rpm
